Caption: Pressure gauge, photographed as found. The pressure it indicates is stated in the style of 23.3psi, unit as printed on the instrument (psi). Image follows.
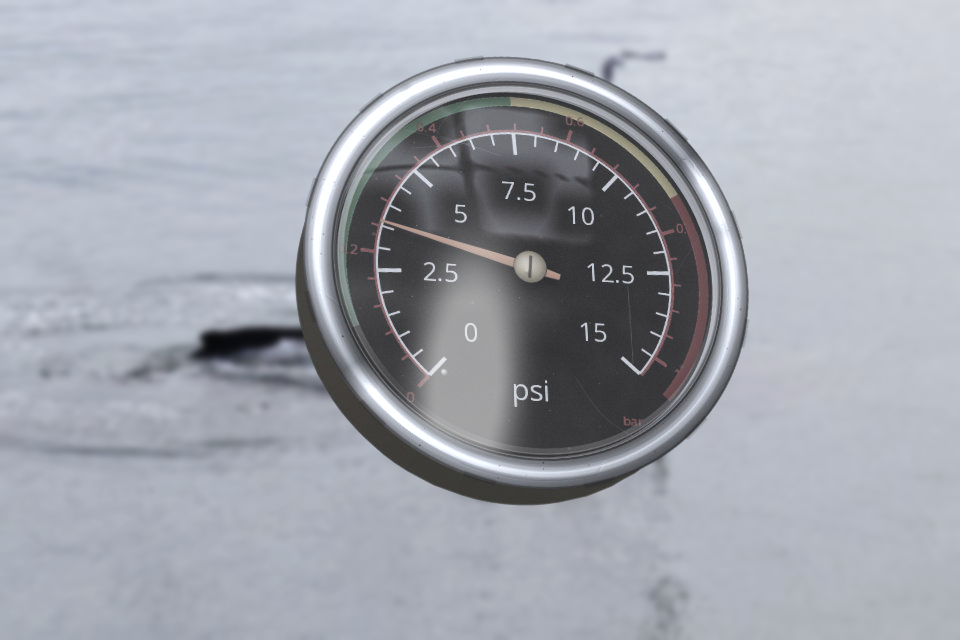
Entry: 3.5psi
